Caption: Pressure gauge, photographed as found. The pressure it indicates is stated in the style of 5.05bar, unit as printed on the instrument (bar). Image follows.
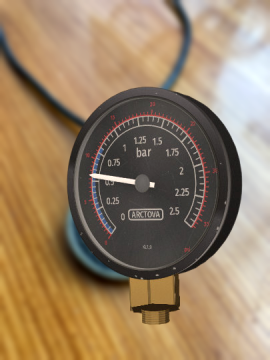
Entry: 0.55bar
